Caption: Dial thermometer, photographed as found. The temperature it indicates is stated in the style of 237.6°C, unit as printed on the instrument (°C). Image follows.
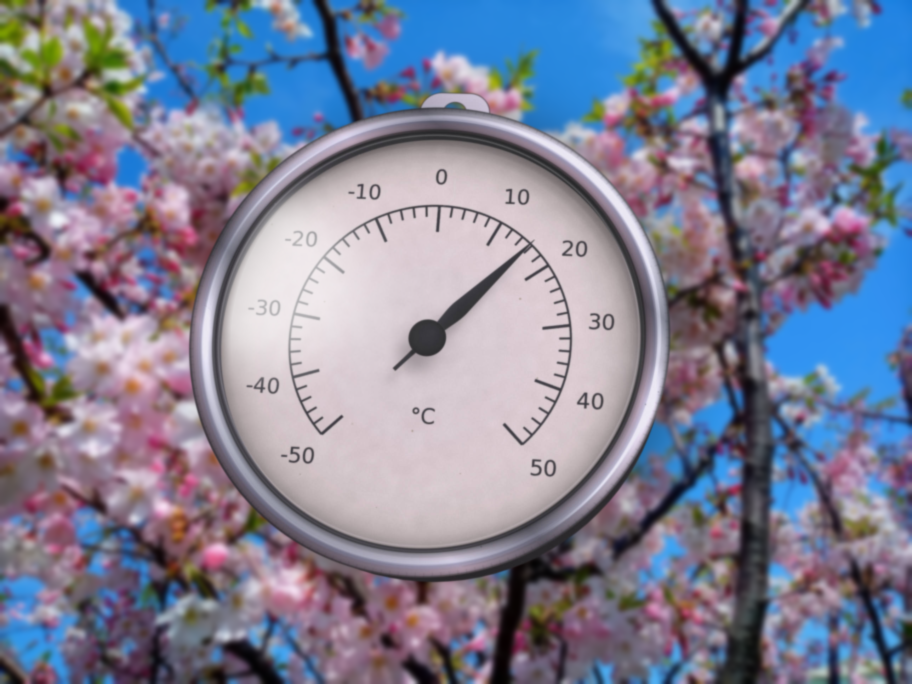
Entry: 16°C
